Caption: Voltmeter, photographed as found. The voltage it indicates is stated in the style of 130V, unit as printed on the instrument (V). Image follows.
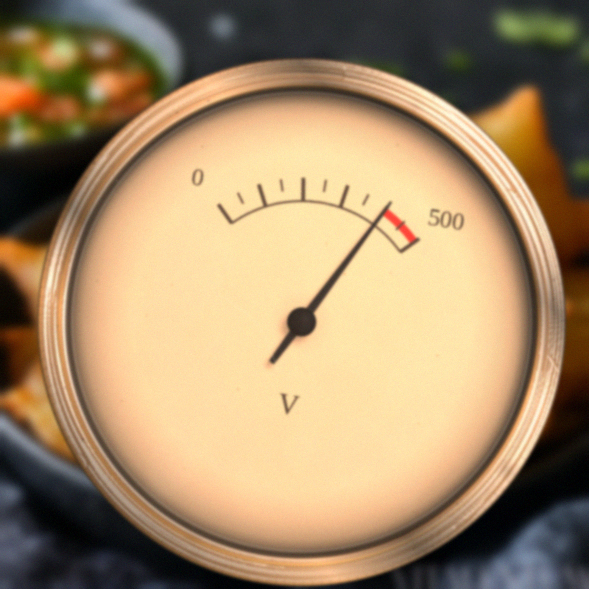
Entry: 400V
